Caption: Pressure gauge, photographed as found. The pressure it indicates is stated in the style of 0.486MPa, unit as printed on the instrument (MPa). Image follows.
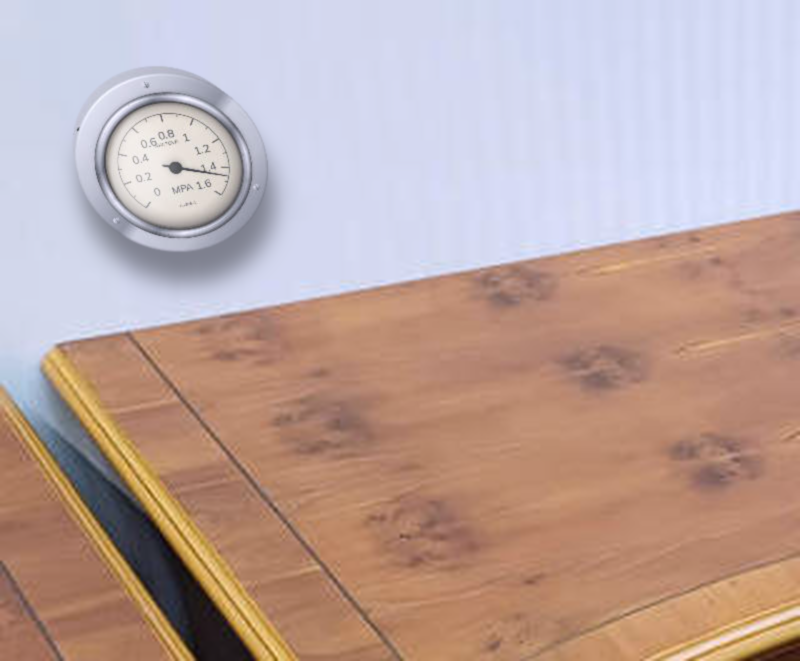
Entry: 1.45MPa
